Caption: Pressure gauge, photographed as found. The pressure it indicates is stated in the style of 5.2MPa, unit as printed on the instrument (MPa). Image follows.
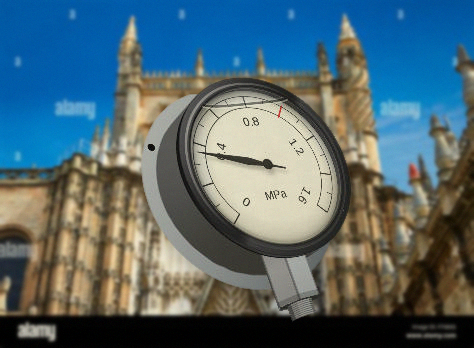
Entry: 0.35MPa
